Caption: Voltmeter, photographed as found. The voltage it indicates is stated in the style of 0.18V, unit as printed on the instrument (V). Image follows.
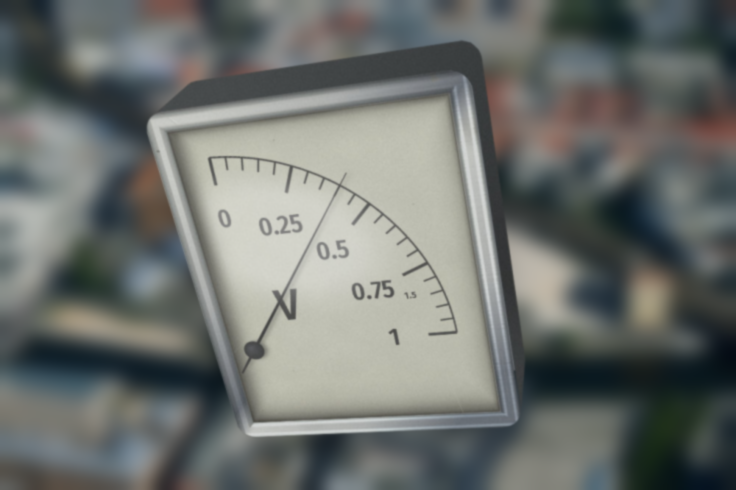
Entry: 0.4V
